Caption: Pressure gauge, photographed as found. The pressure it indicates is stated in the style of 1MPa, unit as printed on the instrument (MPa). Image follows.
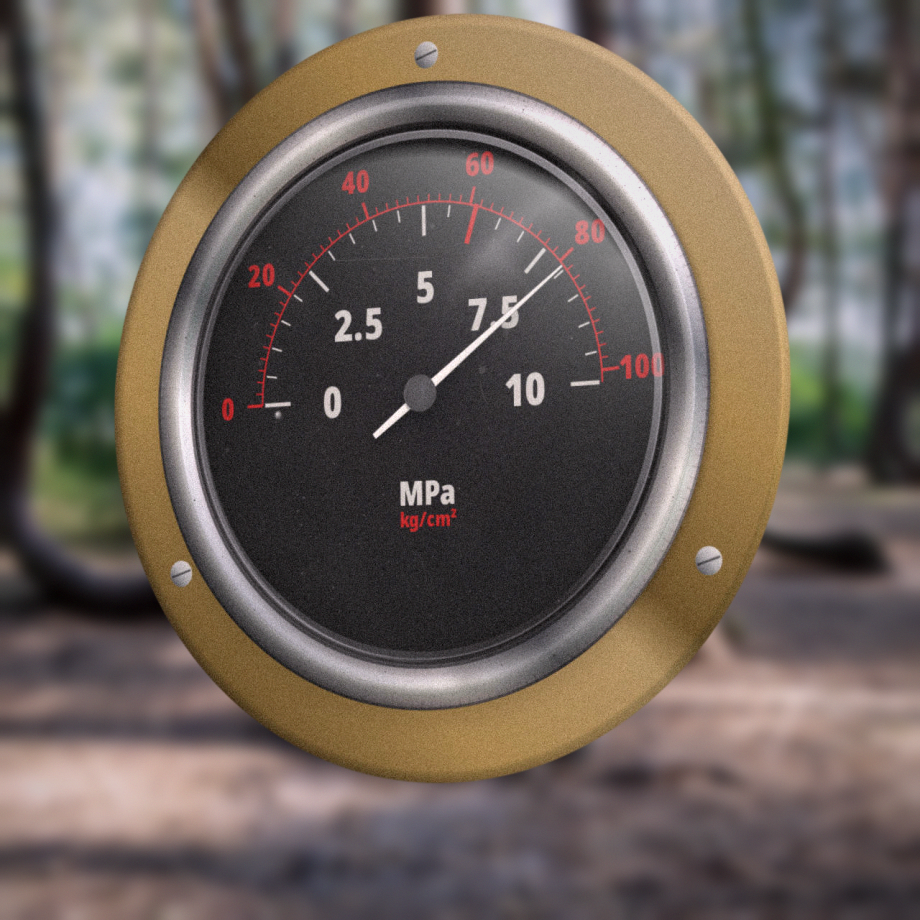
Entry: 8MPa
